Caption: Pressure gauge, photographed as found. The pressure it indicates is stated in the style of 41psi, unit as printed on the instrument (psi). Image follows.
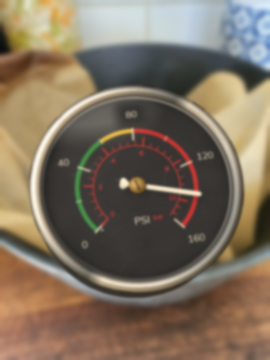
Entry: 140psi
